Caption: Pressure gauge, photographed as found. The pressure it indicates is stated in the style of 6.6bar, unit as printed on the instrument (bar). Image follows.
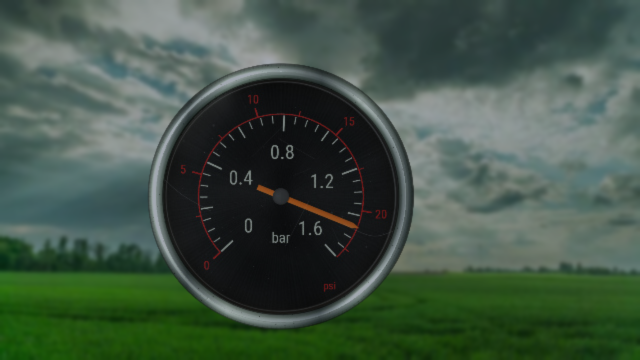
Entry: 1.45bar
